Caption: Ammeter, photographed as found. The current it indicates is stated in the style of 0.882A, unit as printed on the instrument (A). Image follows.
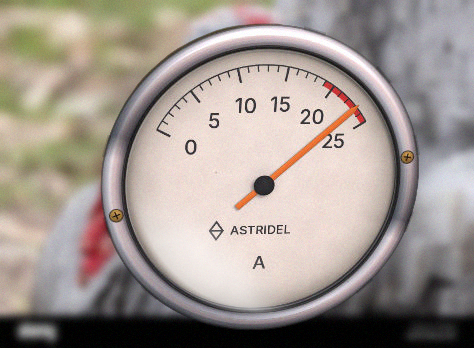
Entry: 23A
